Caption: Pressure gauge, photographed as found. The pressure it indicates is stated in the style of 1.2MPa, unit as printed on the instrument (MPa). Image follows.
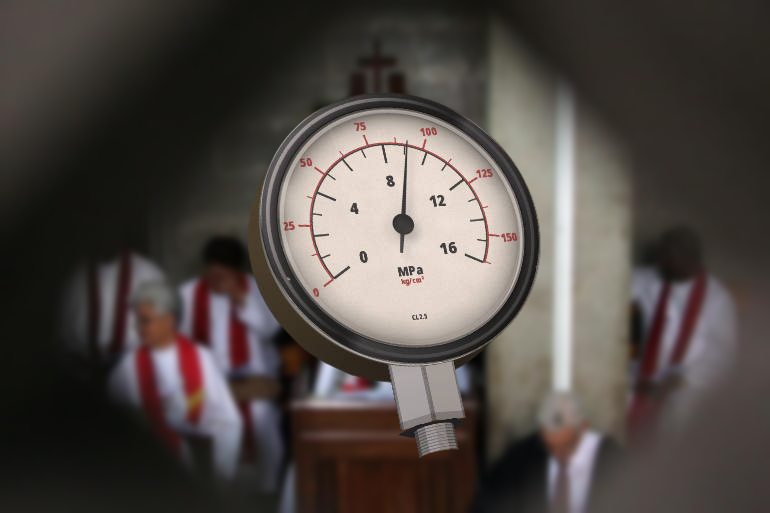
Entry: 9MPa
